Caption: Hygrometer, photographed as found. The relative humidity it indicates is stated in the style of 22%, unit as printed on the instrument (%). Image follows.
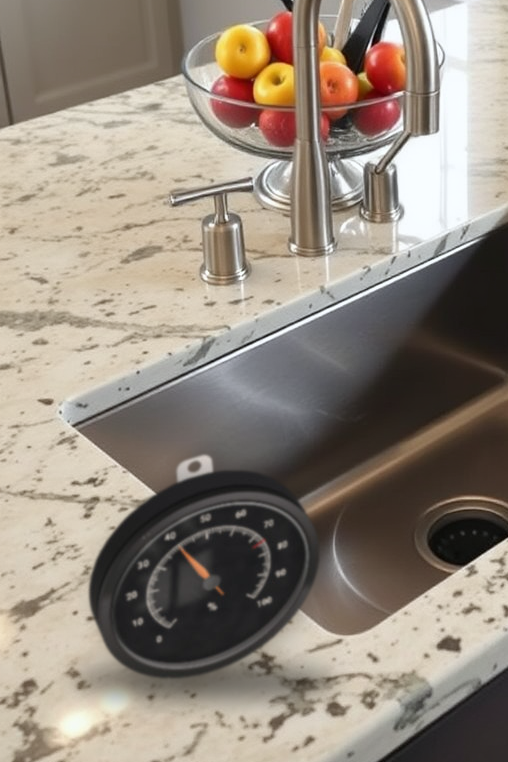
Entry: 40%
